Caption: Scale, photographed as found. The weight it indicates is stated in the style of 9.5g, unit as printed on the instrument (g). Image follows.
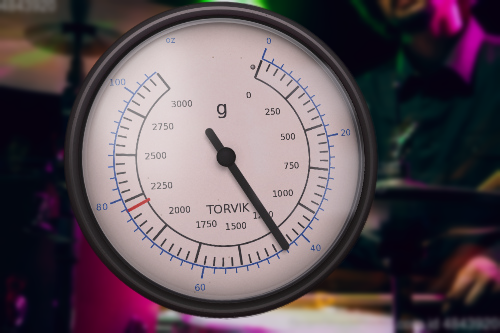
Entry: 1250g
